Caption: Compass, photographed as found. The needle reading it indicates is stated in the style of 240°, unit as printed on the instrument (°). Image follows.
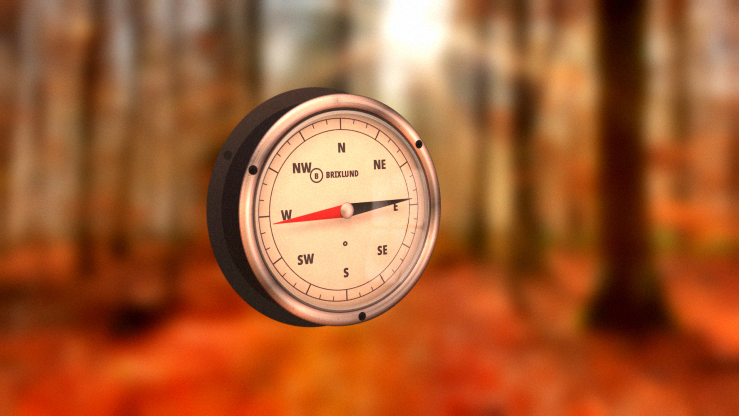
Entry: 265°
